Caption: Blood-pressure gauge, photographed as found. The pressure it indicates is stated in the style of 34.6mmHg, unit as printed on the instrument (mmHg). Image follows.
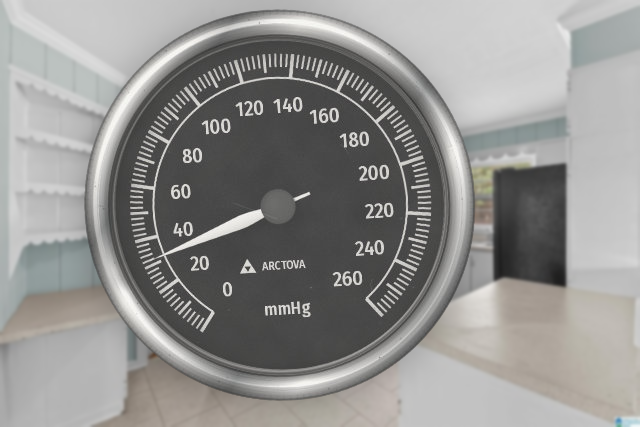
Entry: 32mmHg
